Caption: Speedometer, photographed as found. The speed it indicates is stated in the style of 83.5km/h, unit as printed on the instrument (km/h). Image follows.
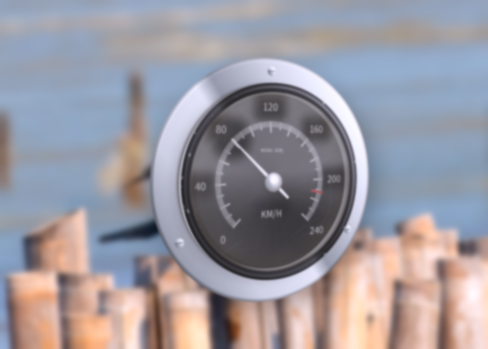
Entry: 80km/h
